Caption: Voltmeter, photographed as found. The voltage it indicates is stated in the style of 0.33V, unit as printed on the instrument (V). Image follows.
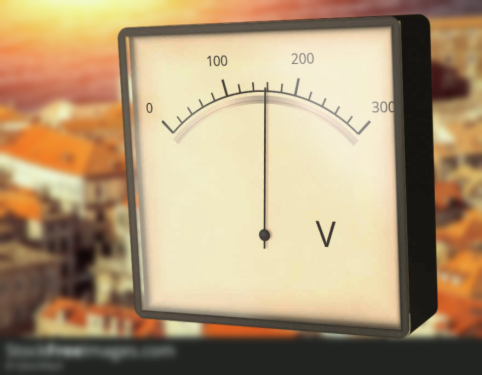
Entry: 160V
